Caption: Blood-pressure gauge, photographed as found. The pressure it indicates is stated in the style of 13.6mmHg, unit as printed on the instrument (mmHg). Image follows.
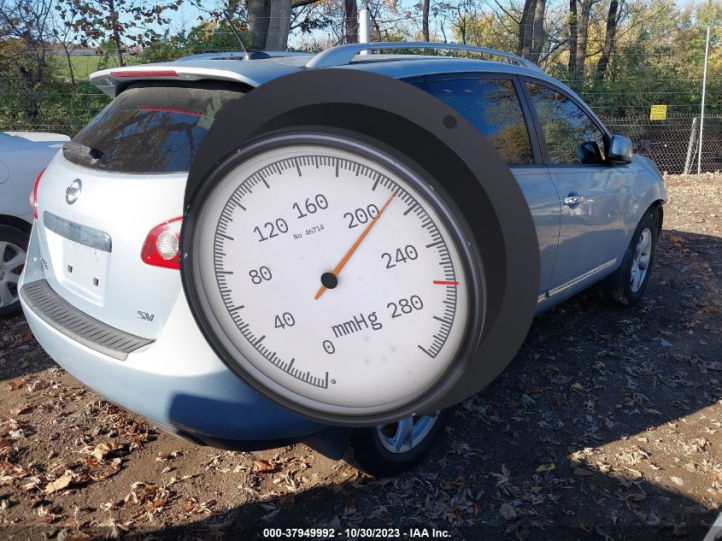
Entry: 210mmHg
